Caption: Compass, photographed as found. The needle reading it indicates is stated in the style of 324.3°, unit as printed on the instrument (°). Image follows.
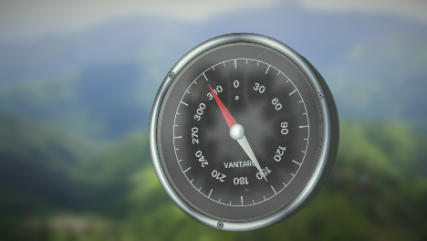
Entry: 330°
